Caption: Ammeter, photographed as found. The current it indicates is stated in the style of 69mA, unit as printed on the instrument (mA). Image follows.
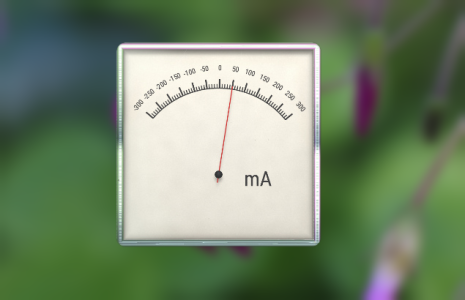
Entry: 50mA
